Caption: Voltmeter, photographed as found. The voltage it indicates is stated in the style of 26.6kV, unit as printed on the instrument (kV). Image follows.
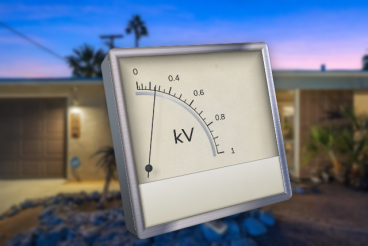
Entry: 0.25kV
